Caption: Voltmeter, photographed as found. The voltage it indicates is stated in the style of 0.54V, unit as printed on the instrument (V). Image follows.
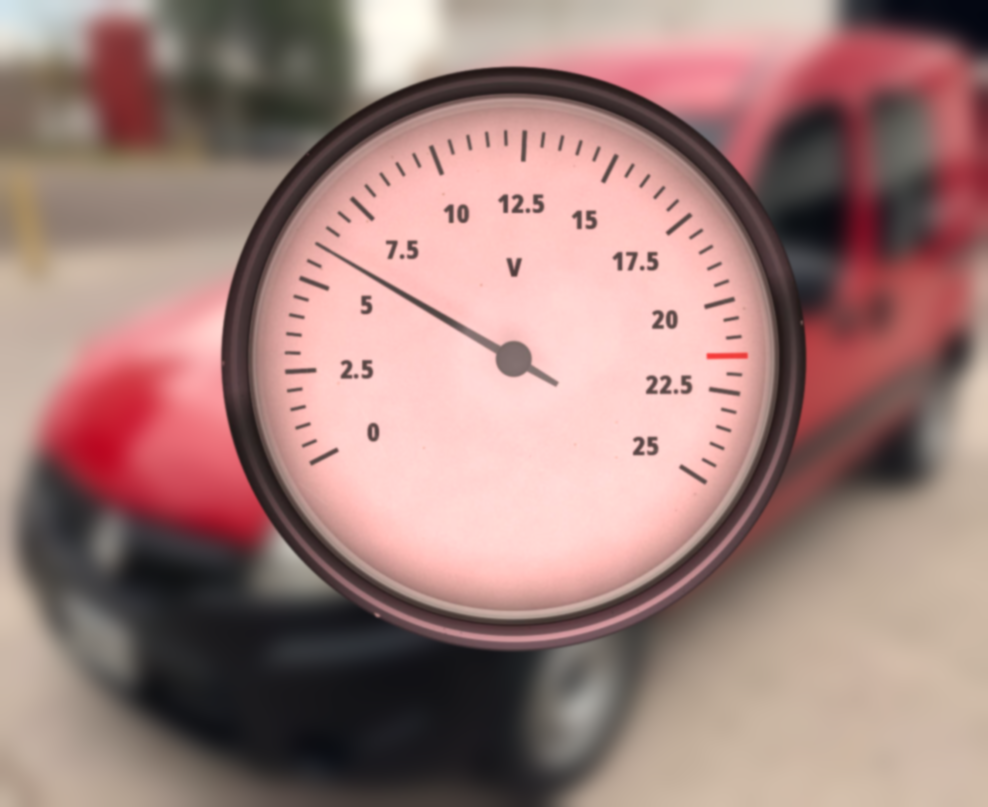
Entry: 6V
